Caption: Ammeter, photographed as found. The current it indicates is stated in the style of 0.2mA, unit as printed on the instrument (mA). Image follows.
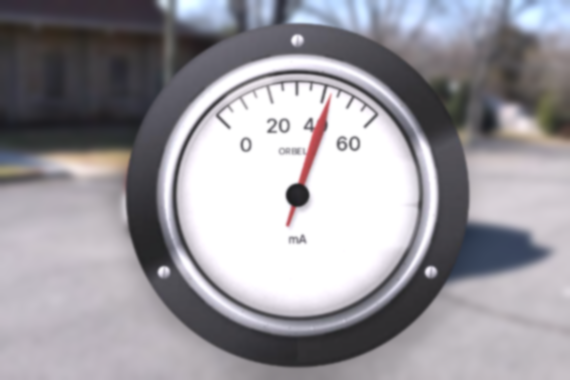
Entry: 42.5mA
